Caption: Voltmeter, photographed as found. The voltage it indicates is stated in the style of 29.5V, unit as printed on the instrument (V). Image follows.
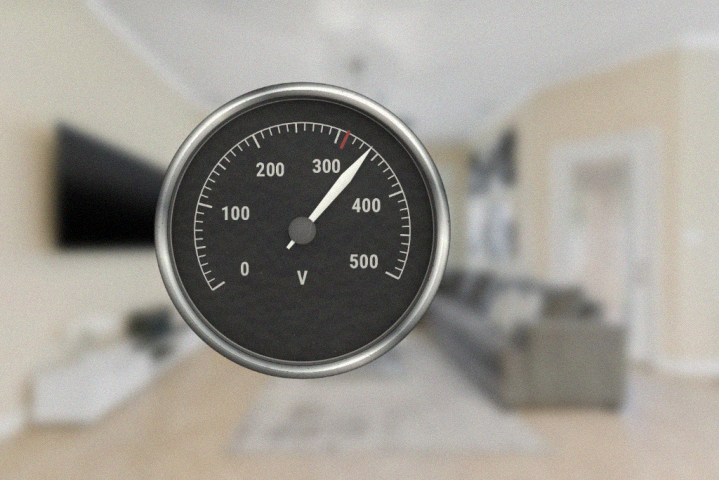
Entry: 340V
